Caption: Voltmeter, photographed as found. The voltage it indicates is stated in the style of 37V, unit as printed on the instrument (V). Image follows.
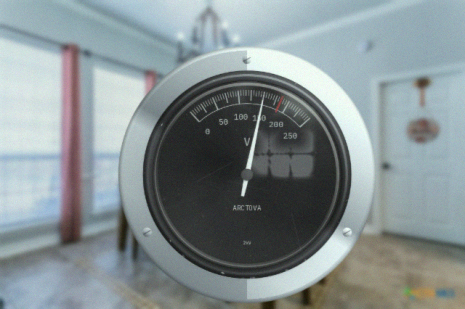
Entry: 150V
